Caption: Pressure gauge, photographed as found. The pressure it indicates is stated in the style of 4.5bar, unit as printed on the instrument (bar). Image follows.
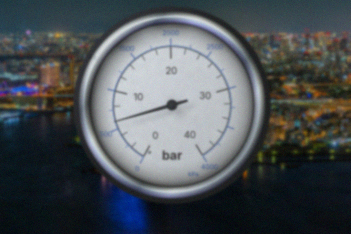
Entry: 6bar
